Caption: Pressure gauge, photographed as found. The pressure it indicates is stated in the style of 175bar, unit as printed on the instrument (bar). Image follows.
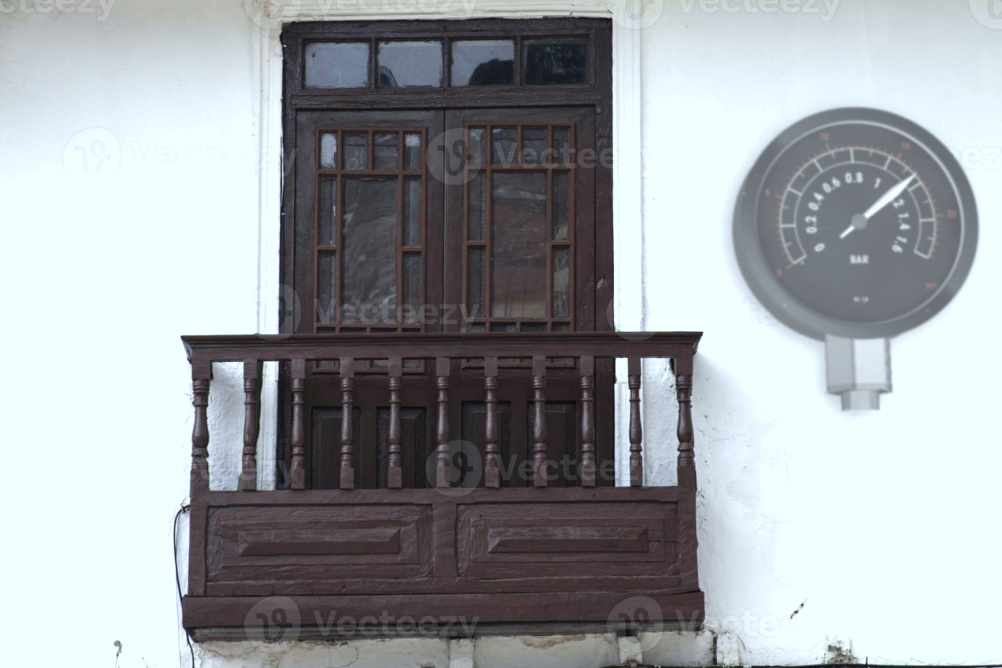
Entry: 1.15bar
